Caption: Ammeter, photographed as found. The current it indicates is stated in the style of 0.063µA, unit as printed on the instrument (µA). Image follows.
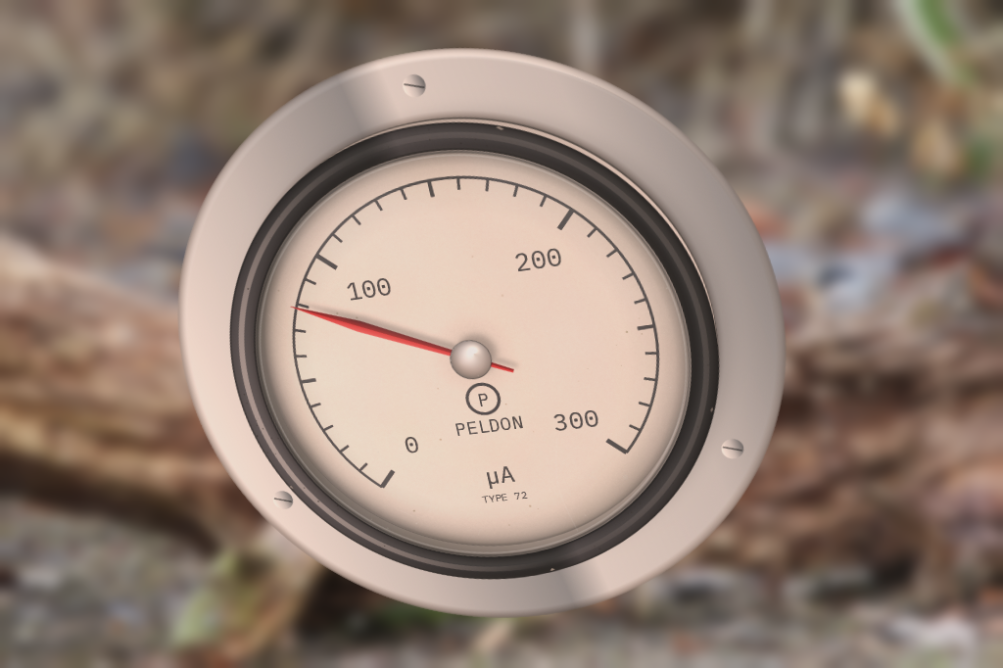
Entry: 80µA
